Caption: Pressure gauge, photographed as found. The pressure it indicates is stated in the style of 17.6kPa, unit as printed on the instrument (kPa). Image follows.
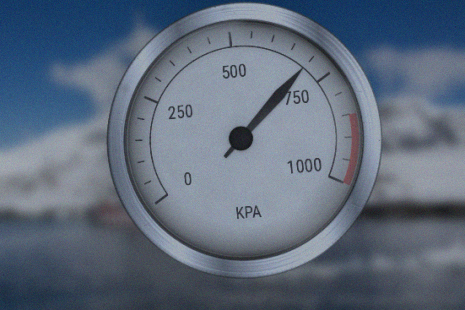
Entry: 700kPa
